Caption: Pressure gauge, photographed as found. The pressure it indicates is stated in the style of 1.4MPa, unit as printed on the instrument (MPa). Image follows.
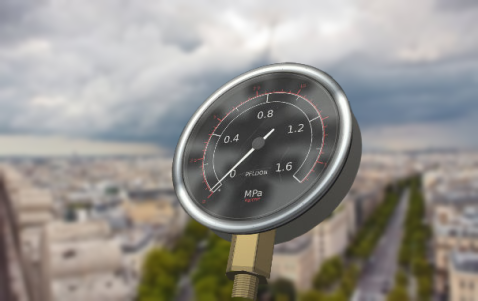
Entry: 0MPa
